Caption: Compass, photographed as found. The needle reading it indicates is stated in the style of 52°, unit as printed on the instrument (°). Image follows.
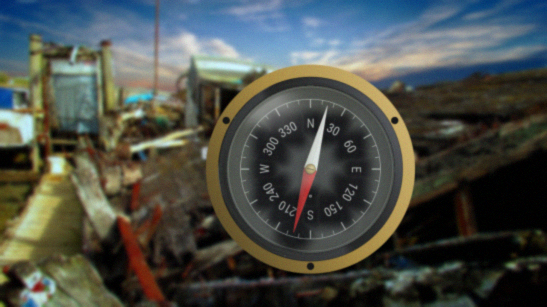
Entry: 195°
